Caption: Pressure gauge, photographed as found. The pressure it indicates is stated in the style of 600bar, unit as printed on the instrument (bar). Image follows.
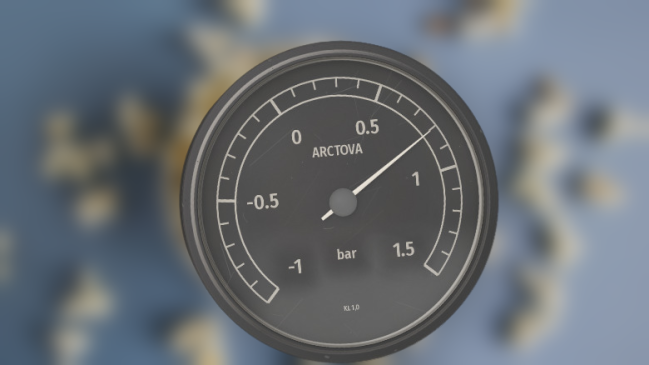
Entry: 0.8bar
